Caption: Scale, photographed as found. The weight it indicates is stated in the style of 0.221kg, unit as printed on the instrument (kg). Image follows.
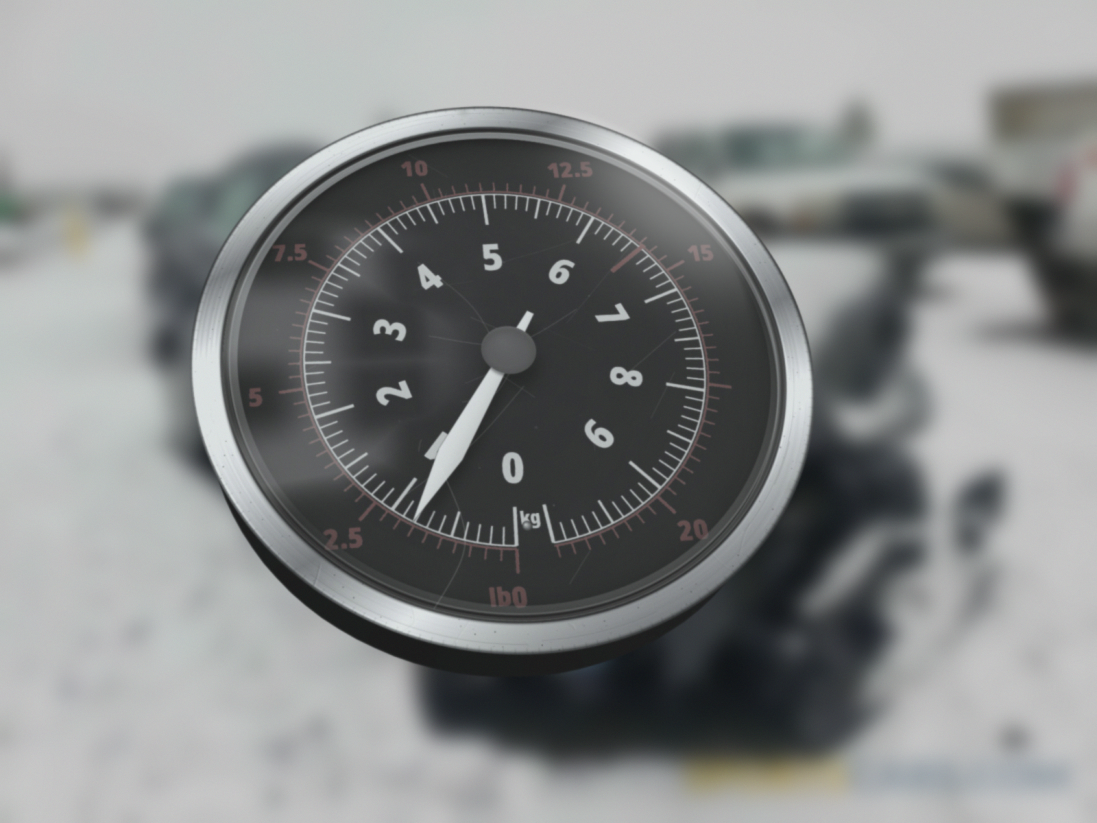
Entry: 0.8kg
